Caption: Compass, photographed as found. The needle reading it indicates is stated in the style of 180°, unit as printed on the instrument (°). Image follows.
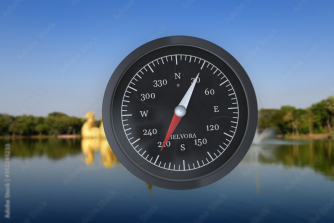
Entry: 210°
